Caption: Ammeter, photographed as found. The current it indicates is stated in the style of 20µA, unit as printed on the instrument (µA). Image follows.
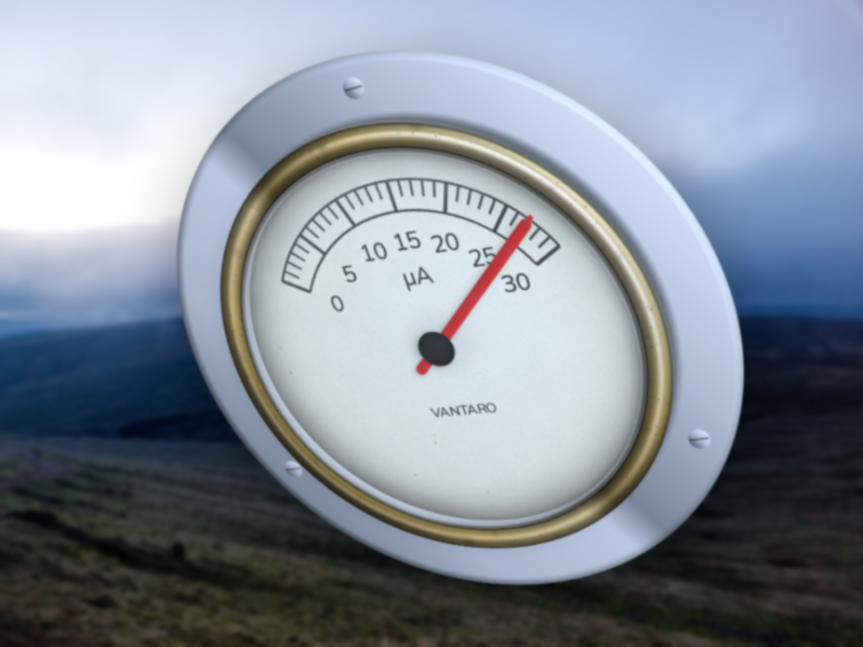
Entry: 27µA
